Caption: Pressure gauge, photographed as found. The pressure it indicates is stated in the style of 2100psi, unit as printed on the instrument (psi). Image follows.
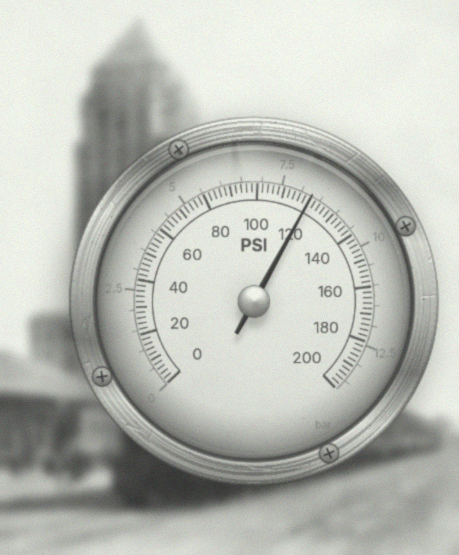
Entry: 120psi
